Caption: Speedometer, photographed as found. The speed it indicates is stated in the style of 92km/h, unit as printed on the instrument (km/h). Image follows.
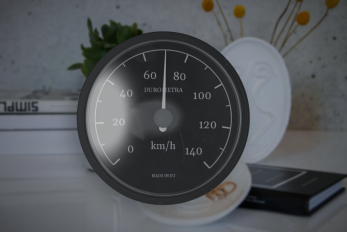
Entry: 70km/h
